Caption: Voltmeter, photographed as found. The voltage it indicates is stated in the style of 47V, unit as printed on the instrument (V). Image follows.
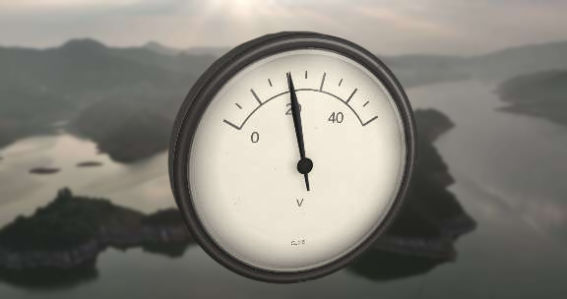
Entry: 20V
